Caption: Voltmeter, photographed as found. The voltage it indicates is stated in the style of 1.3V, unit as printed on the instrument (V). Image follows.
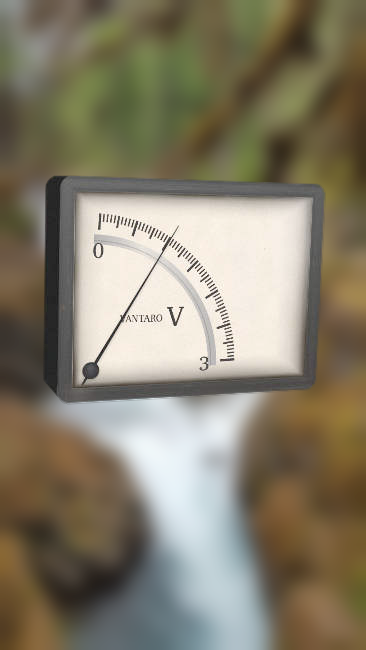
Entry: 1V
